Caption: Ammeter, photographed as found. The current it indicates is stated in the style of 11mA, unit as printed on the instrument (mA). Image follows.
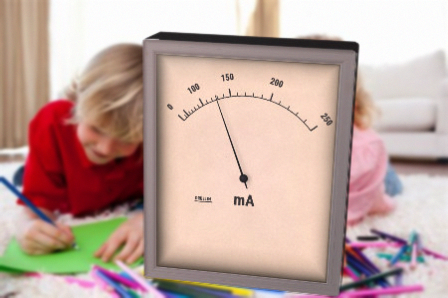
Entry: 130mA
